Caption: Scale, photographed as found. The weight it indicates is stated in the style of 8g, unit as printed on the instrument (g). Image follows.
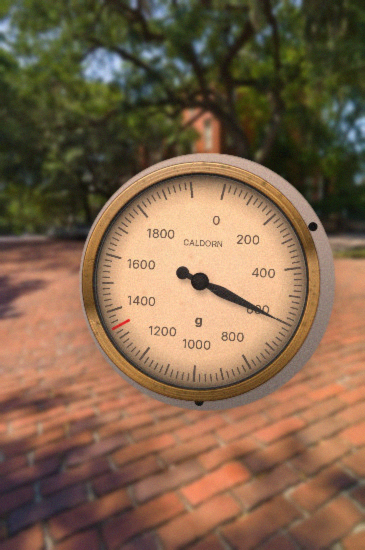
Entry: 600g
